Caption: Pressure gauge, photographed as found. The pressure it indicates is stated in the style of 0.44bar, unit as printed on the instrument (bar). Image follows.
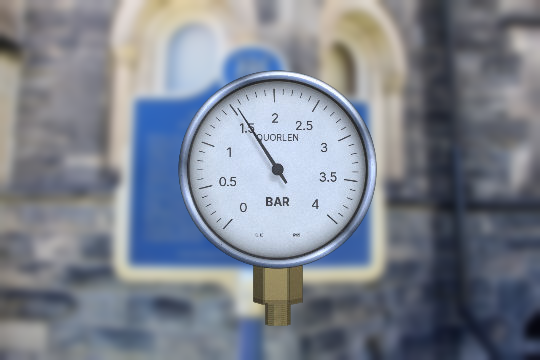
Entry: 1.55bar
